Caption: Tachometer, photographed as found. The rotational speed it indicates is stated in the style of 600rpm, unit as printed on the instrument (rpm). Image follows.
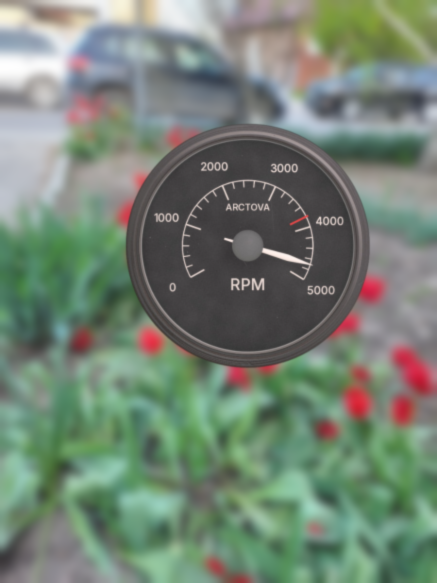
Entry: 4700rpm
